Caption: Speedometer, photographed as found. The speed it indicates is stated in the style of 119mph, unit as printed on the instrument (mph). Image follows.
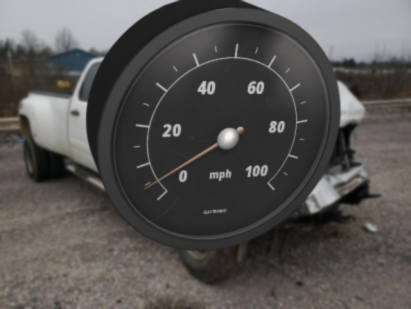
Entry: 5mph
